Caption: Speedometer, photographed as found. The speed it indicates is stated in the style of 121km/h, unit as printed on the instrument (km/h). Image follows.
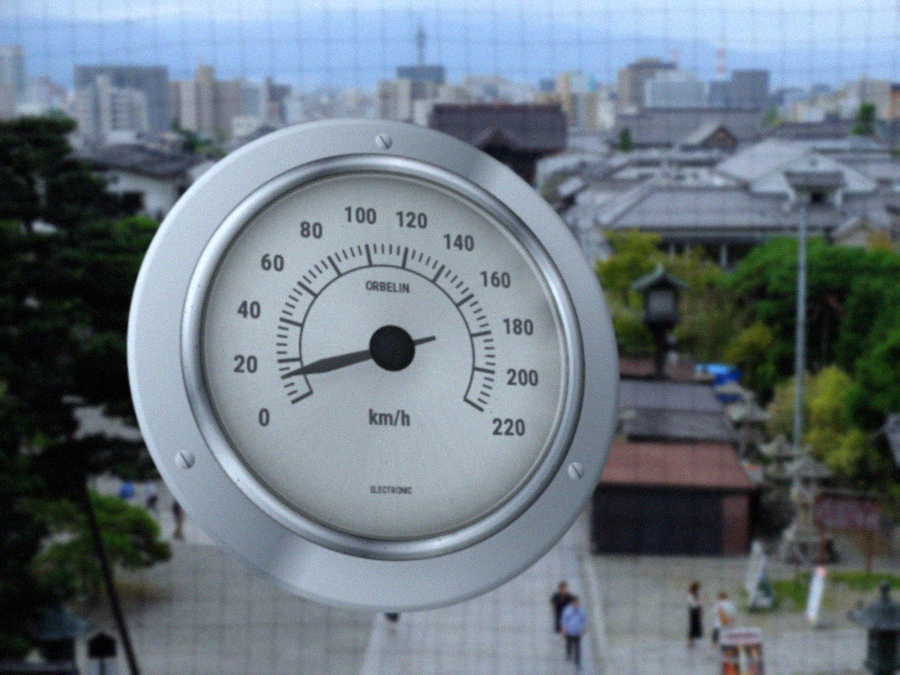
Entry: 12km/h
